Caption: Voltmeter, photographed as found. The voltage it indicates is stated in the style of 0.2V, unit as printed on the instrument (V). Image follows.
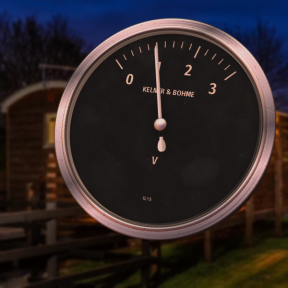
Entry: 1V
